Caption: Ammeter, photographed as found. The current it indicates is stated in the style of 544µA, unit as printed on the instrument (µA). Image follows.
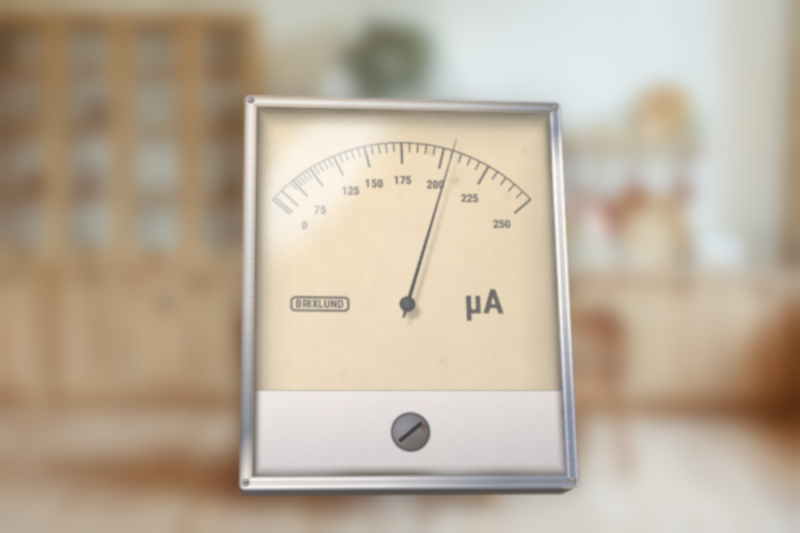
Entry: 205µA
